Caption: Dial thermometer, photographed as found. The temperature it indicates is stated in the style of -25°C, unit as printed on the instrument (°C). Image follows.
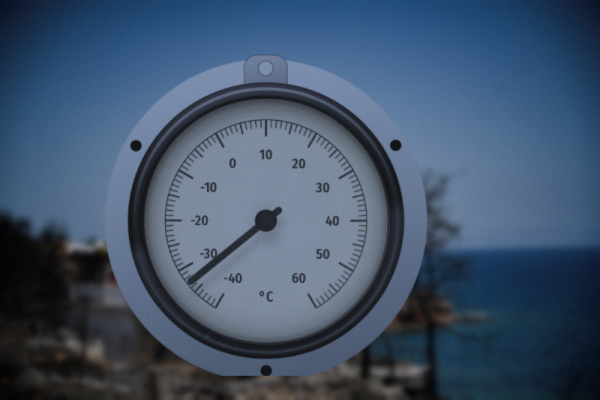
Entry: -33°C
